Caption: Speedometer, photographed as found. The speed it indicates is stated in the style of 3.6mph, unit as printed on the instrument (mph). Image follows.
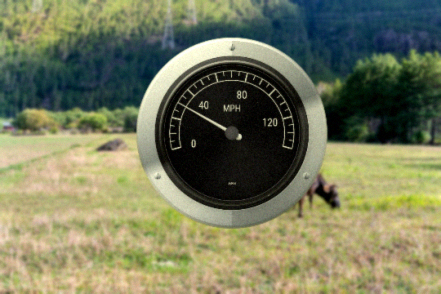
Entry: 30mph
